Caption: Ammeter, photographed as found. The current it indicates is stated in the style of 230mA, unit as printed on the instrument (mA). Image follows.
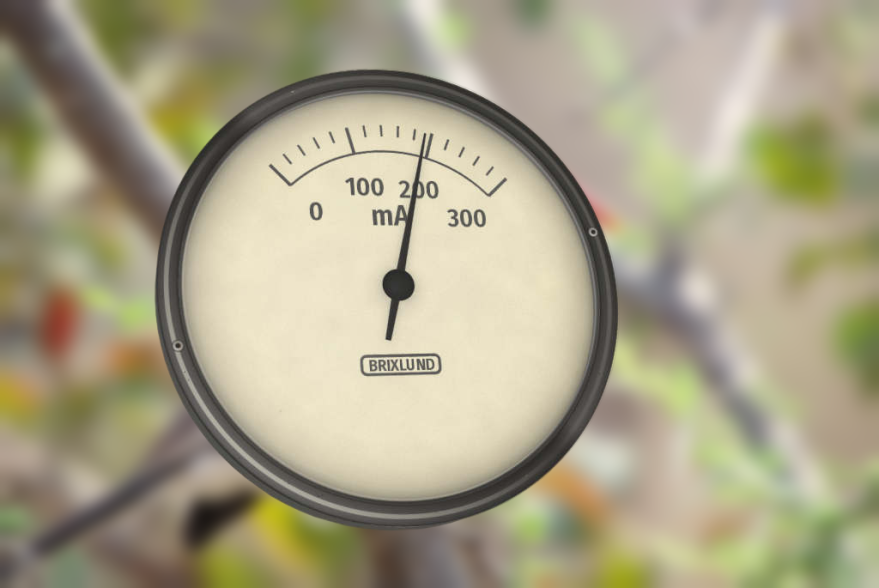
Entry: 190mA
